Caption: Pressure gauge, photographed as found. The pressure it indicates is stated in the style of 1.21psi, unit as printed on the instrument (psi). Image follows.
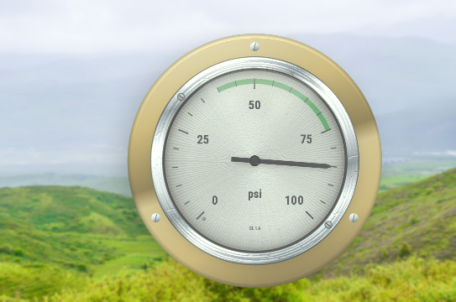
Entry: 85psi
